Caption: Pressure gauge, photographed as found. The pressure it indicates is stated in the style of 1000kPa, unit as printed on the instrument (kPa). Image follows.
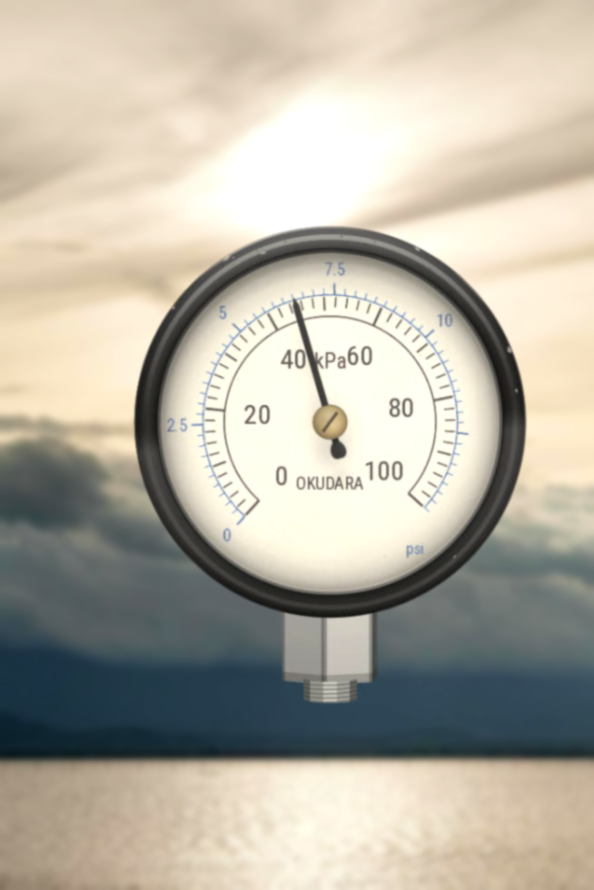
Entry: 45kPa
